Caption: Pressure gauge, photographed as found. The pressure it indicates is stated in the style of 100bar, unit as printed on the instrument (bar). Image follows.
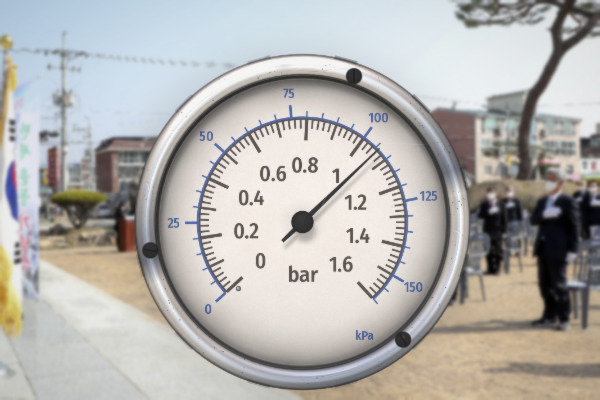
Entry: 1.06bar
